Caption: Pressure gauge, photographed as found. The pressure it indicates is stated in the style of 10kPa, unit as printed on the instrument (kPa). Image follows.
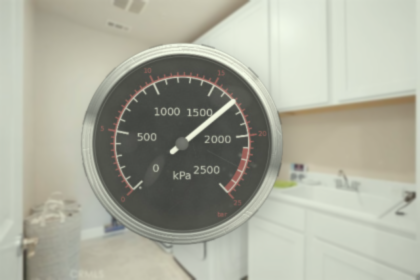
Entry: 1700kPa
